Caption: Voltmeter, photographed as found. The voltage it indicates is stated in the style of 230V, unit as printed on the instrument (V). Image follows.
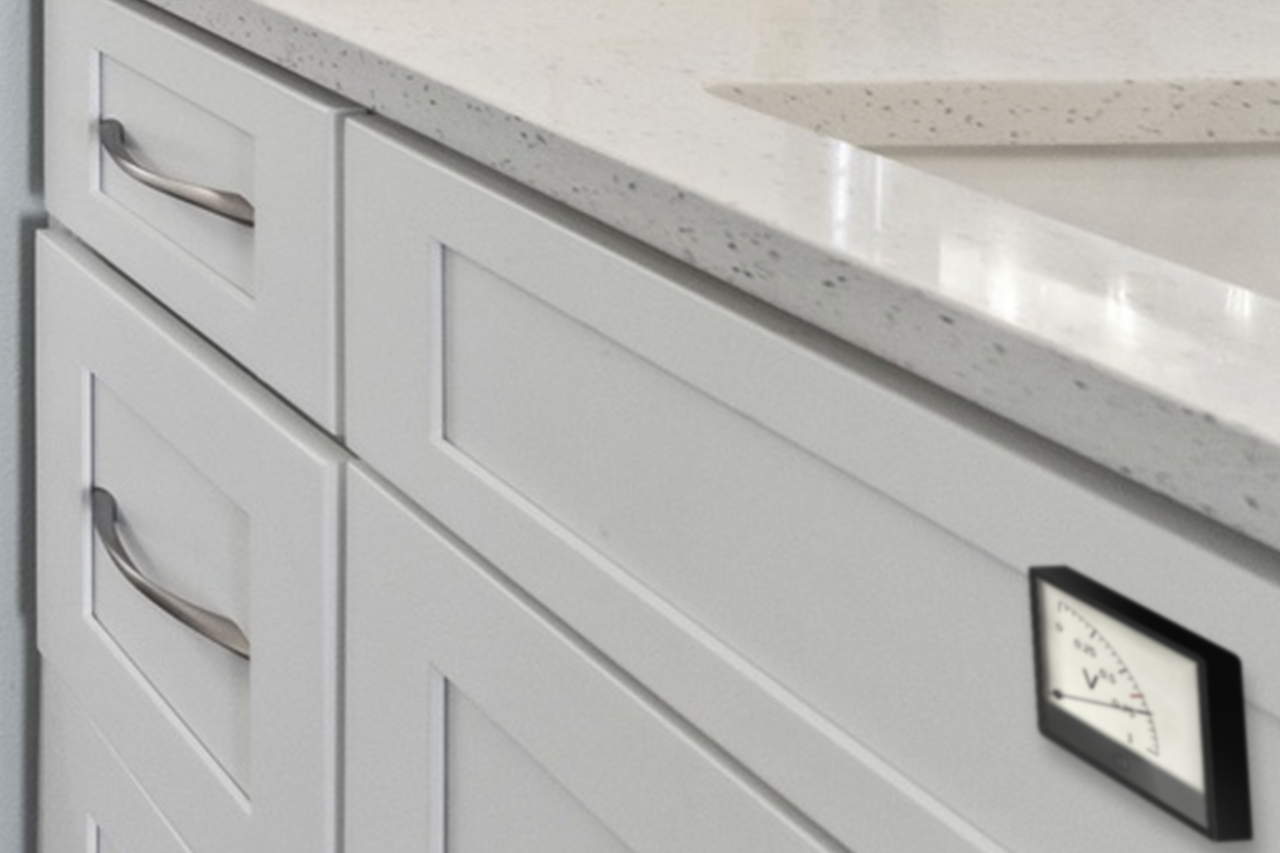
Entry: 0.75V
